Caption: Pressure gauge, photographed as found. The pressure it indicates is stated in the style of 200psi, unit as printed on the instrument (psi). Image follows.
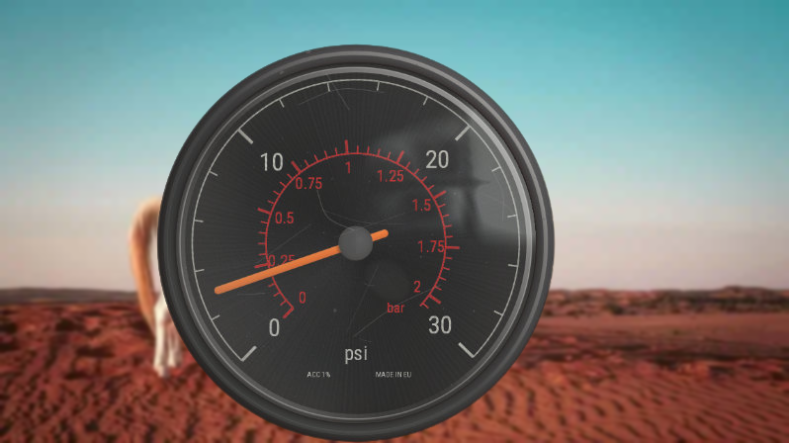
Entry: 3psi
